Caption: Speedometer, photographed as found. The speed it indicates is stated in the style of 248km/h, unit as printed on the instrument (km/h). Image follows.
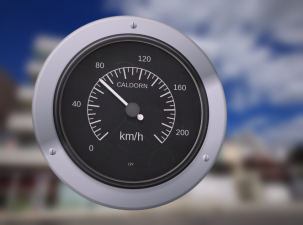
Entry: 70km/h
